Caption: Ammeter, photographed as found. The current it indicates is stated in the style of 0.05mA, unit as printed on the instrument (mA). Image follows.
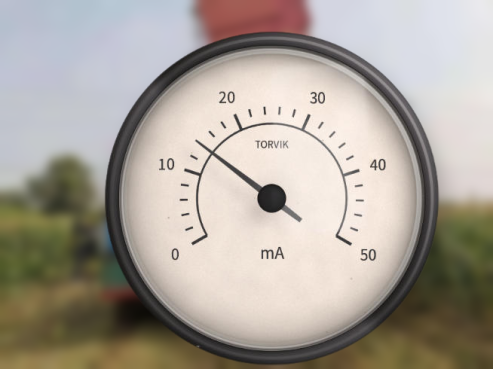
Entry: 14mA
